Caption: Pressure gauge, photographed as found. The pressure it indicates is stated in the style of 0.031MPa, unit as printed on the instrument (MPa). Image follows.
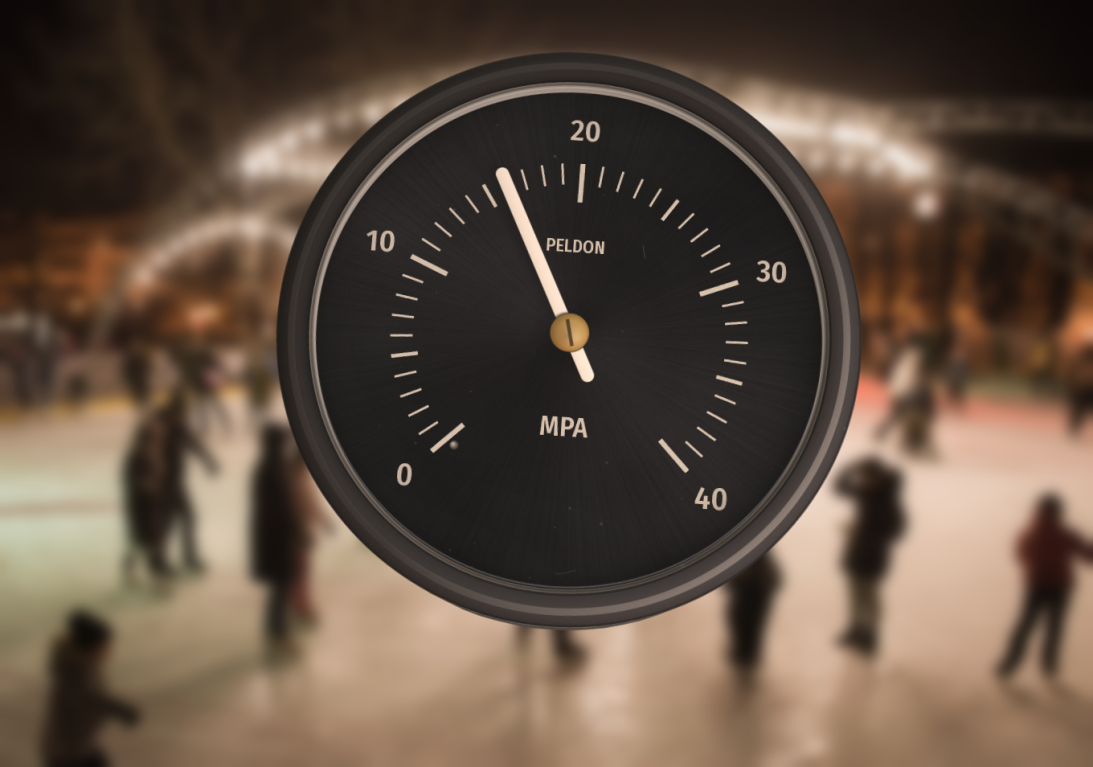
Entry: 16MPa
